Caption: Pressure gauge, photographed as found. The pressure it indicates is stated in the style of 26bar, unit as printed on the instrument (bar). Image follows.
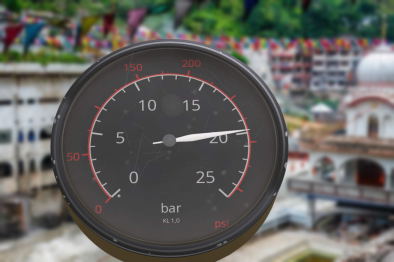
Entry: 20bar
